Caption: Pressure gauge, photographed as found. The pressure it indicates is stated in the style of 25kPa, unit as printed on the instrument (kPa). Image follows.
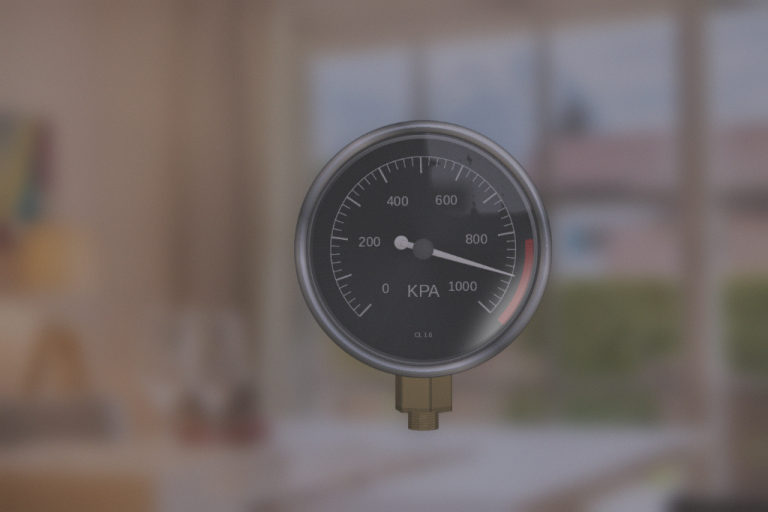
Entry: 900kPa
